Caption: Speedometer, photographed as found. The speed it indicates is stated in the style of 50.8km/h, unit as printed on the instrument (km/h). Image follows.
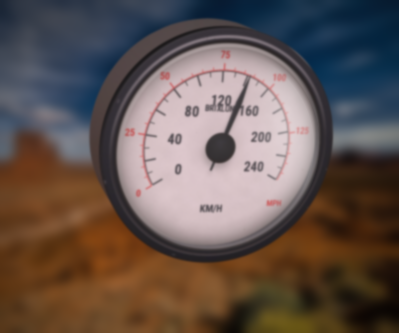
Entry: 140km/h
